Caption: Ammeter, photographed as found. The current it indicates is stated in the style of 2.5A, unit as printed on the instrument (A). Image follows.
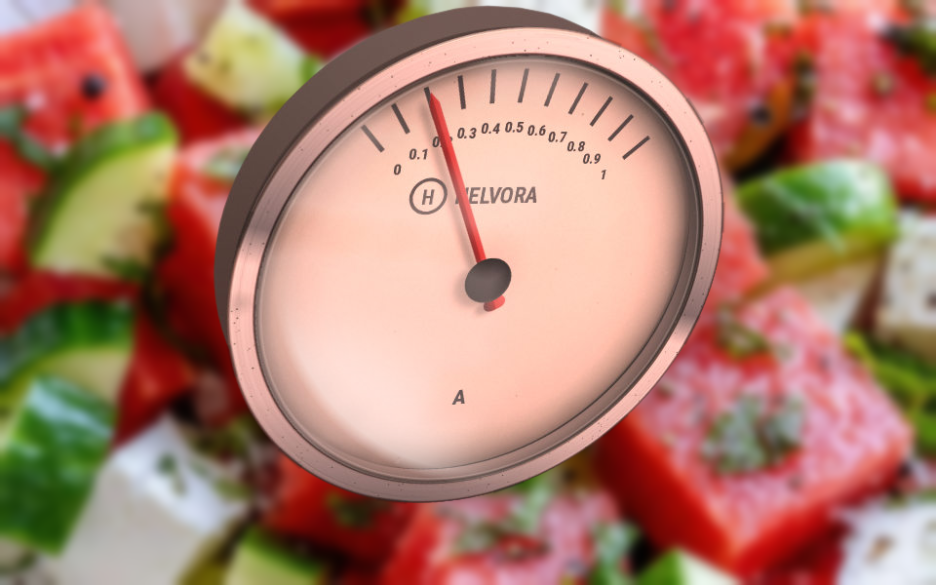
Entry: 0.2A
